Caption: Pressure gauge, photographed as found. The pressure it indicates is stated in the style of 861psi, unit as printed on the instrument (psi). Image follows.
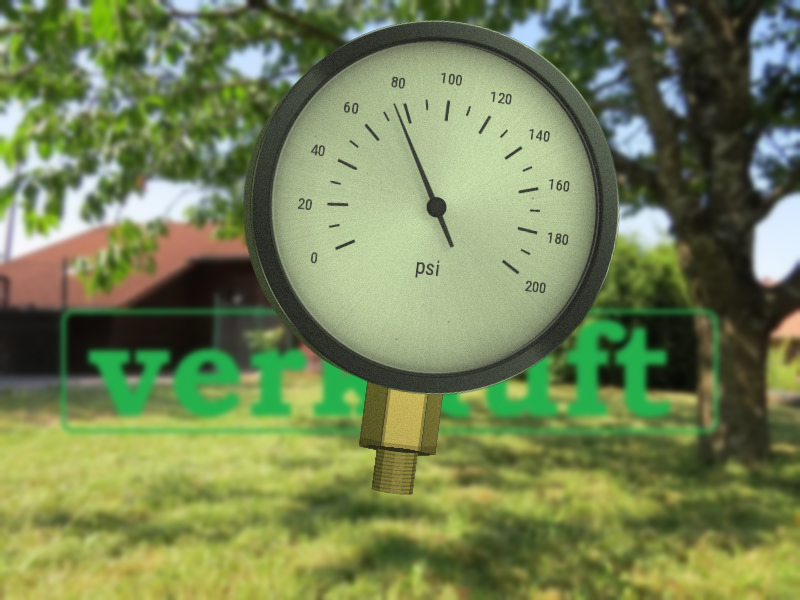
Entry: 75psi
